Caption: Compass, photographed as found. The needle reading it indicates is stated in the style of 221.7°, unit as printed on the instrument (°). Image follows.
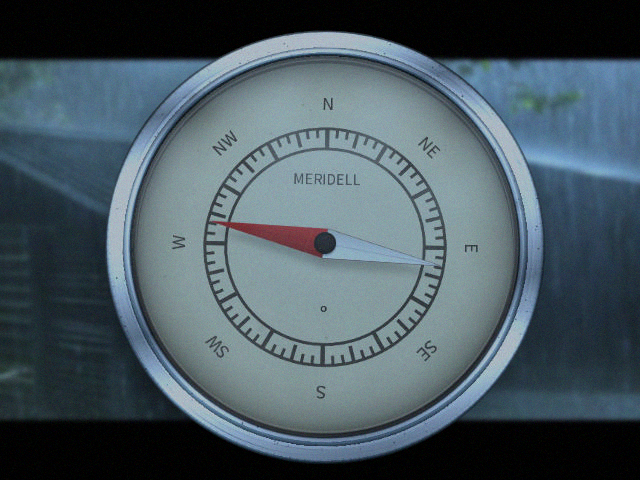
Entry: 280°
